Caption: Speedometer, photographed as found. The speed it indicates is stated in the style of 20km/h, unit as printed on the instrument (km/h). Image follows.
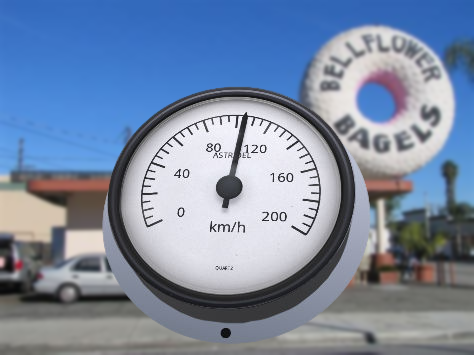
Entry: 105km/h
